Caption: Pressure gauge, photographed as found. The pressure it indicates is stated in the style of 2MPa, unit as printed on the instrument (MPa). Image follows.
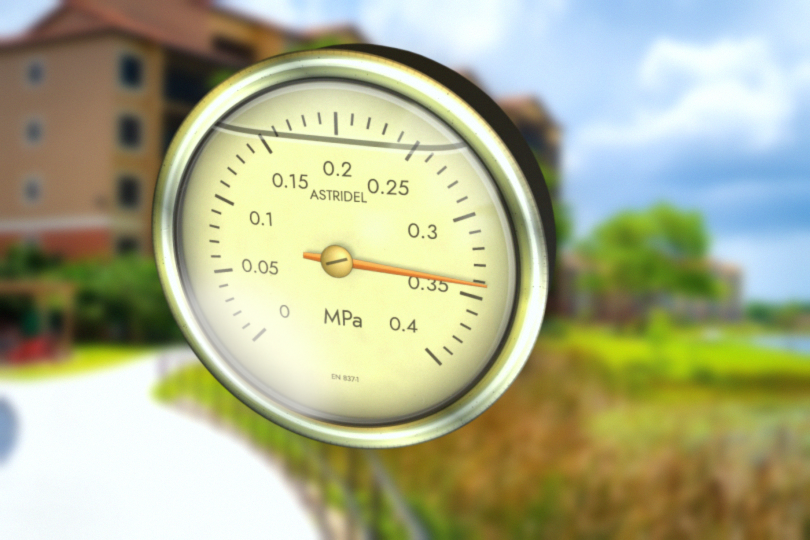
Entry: 0.34MPa
